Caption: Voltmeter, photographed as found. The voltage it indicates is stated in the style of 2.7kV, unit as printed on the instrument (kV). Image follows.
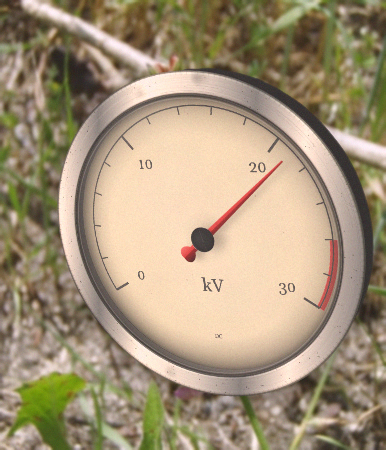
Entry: 21kV
